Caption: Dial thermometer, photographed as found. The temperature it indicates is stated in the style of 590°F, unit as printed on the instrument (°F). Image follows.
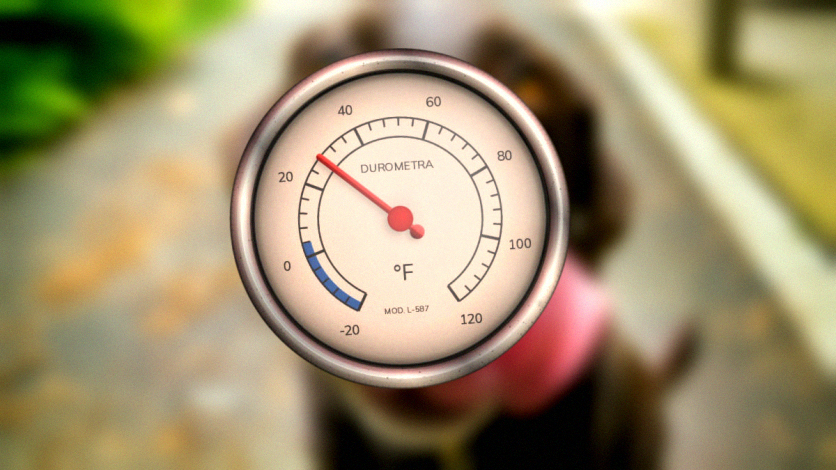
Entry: 28°F
